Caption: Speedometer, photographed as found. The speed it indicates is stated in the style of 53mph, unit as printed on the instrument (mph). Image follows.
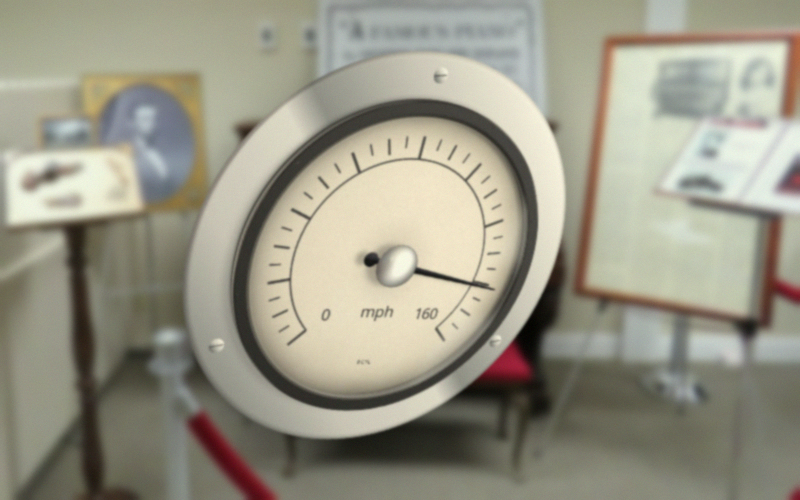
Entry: 140mph
